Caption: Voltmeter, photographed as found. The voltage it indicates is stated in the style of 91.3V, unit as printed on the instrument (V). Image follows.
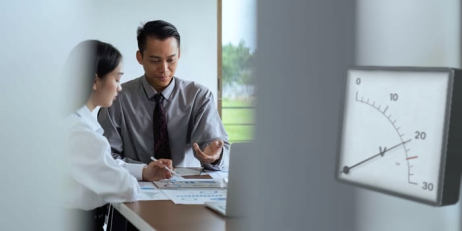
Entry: 20V
